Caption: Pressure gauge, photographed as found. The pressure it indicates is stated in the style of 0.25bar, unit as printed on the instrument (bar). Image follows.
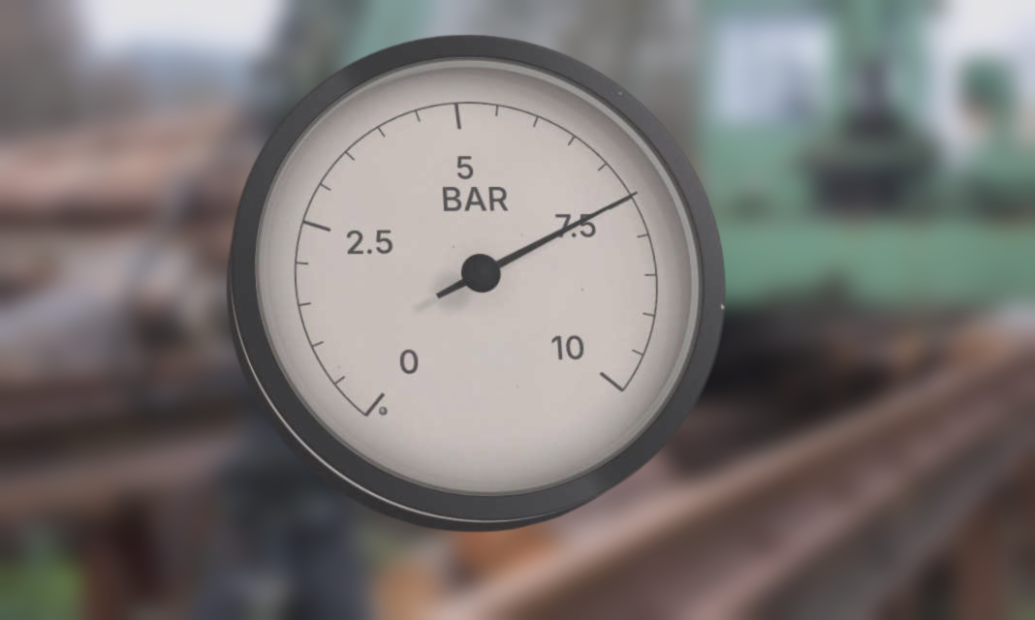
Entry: 7.5bar
